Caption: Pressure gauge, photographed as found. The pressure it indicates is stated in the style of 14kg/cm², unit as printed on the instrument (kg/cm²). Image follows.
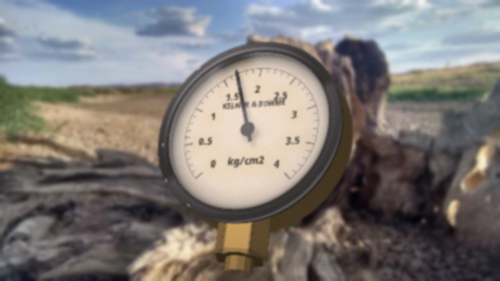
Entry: 1.7kg/cm²
